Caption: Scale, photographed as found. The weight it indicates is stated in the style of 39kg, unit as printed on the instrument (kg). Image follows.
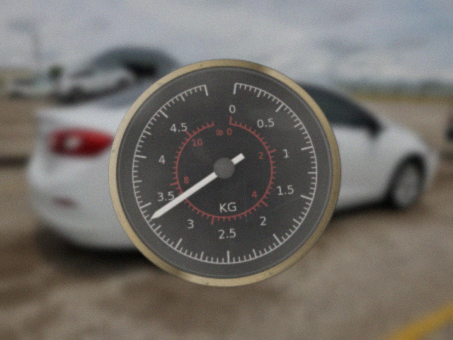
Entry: 3.35kg
